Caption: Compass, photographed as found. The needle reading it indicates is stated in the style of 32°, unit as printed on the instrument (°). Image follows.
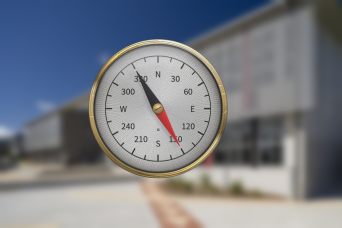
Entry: 150°
